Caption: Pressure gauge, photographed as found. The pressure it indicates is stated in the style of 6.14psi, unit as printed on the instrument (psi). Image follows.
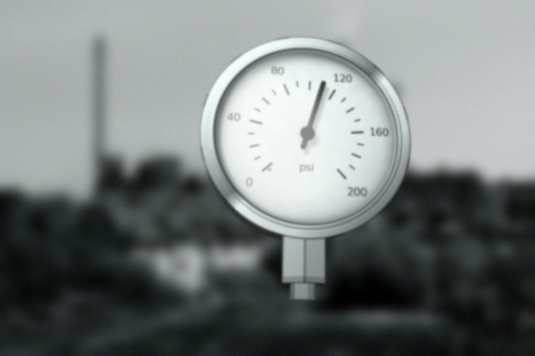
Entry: 110psi
